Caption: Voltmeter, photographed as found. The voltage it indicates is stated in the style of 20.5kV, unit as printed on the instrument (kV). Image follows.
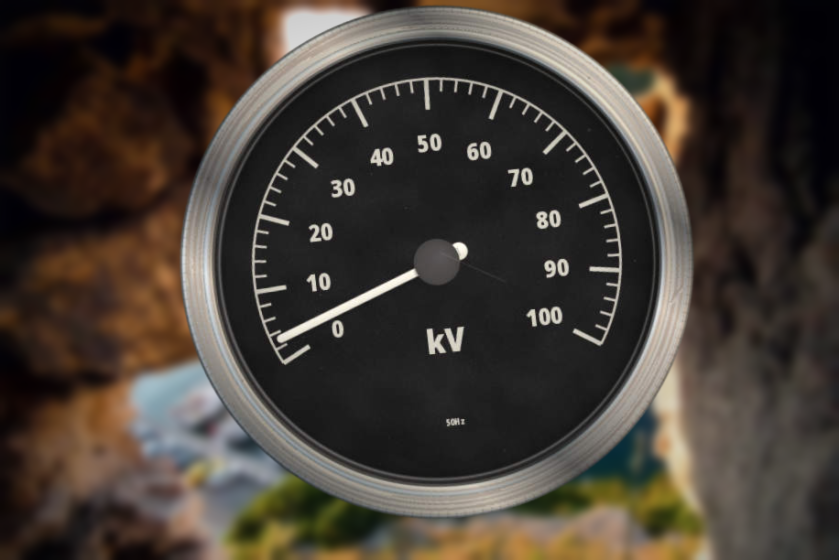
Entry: 3kV
